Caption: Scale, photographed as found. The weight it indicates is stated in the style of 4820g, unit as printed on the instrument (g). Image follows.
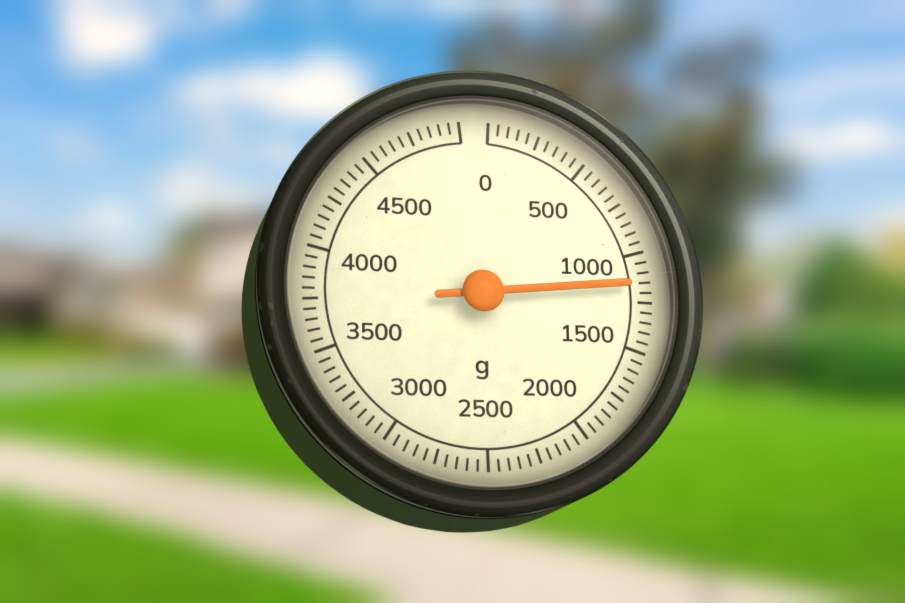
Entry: 1150g
